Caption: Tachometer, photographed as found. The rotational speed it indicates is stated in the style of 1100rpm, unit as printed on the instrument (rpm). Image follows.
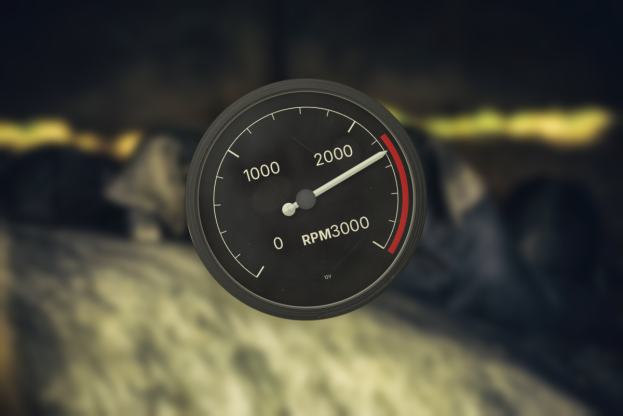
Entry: 2300rpm
